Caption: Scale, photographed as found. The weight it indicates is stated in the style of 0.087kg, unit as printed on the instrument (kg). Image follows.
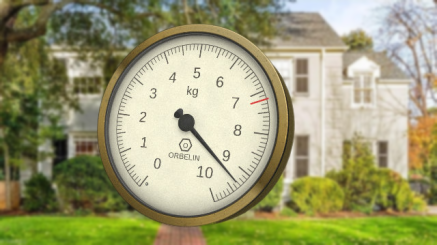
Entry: 9.3kg
